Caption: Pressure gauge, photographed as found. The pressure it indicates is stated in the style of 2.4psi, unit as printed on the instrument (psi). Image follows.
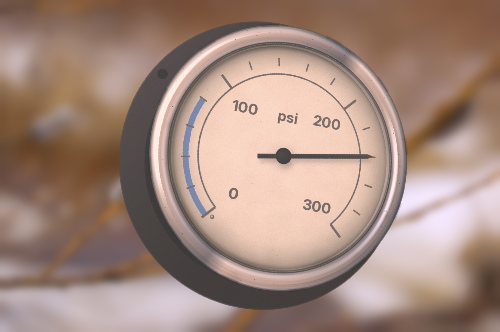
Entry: 240psi
